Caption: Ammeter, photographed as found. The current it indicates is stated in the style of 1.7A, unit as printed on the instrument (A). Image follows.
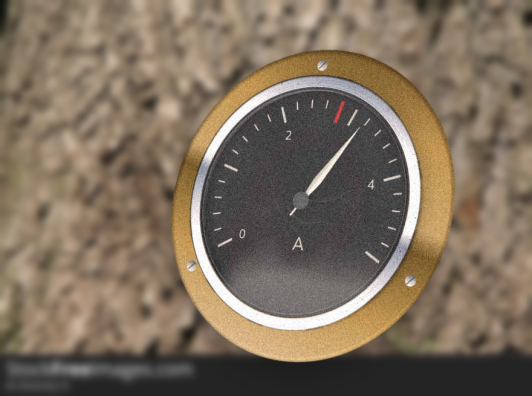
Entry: 3.2A
